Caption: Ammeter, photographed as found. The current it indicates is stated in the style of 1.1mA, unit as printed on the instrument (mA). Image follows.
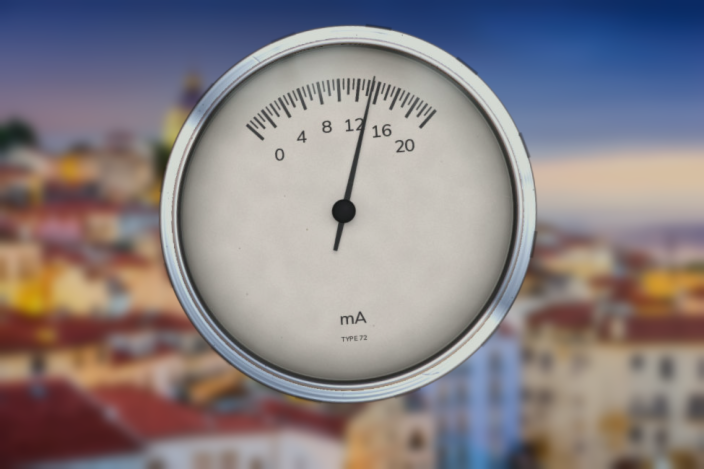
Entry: 13.5mA
